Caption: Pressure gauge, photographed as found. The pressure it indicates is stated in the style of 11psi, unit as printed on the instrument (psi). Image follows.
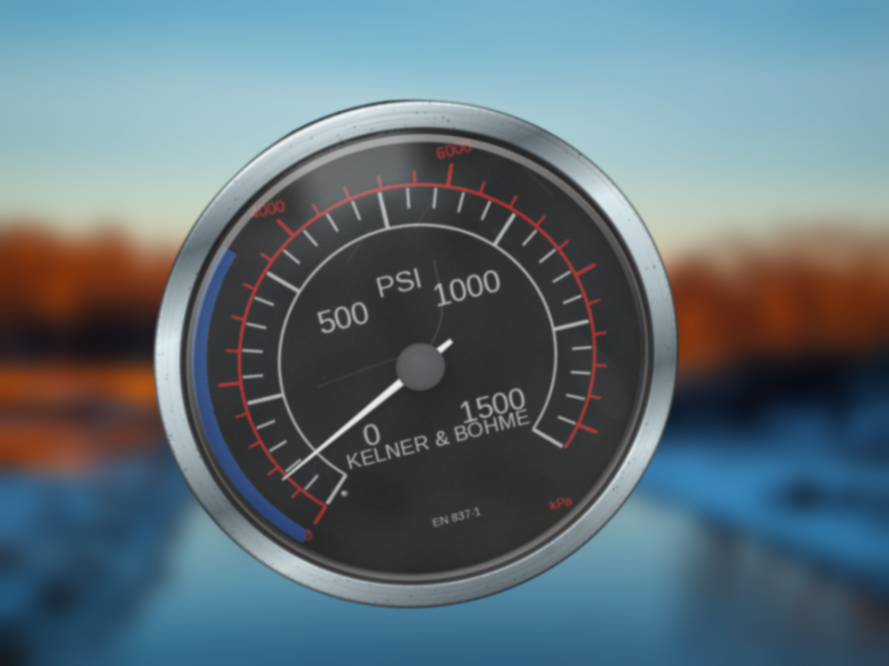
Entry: 100psi
